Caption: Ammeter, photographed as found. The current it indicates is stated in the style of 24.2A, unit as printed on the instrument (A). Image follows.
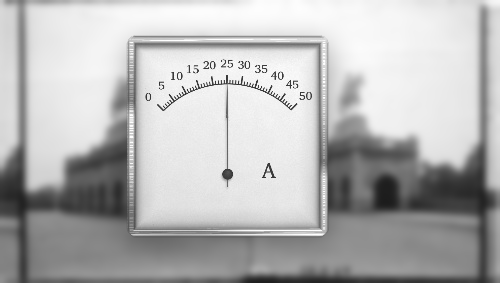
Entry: 25A
